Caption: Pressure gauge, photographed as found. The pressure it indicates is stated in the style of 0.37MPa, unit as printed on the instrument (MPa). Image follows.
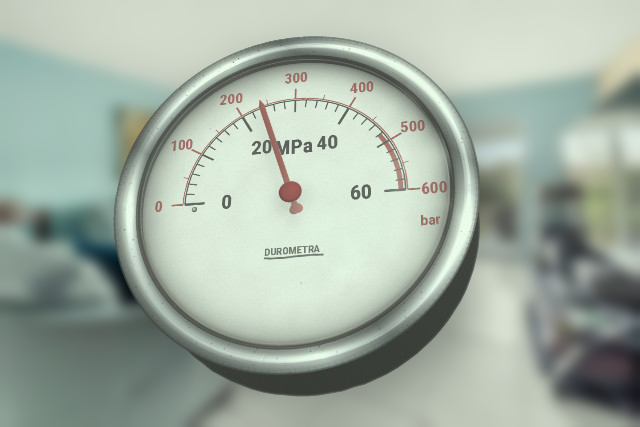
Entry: 24MPa
